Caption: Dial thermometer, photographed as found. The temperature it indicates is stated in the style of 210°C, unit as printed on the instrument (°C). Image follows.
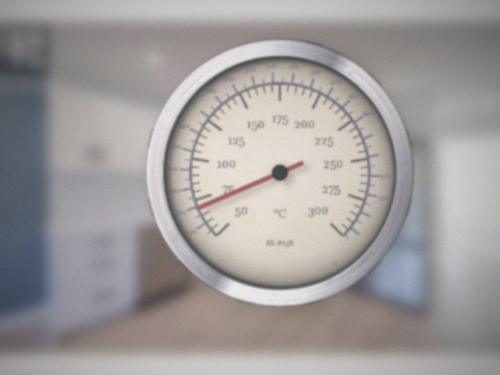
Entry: 70°C
